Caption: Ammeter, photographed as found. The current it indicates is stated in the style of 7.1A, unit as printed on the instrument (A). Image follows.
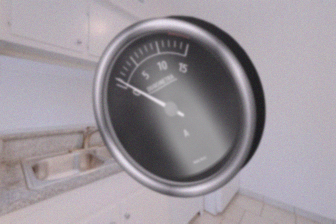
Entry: 1A
